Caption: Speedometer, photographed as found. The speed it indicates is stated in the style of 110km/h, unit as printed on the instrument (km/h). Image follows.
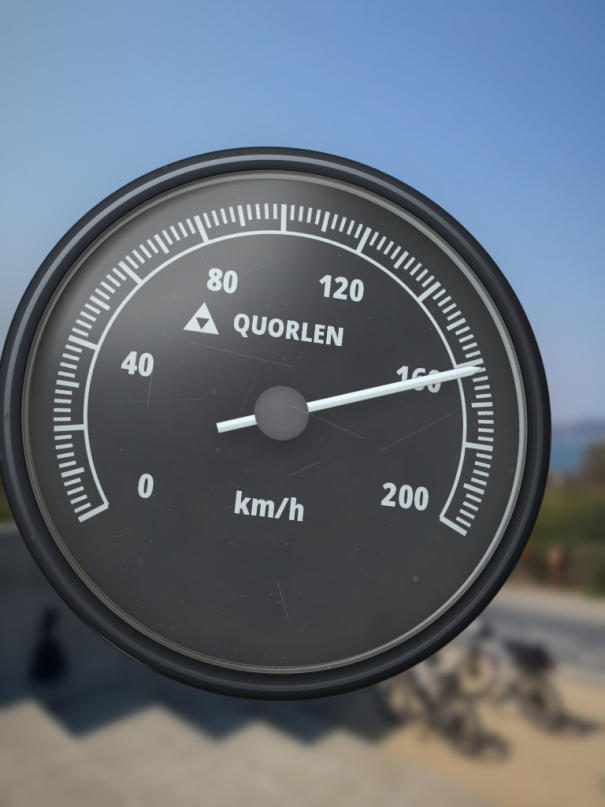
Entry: 162km/h
